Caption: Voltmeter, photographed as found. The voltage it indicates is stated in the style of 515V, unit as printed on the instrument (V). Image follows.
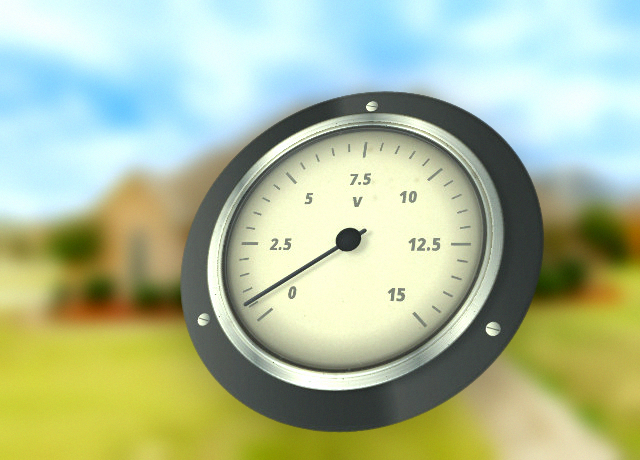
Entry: 0.5V
